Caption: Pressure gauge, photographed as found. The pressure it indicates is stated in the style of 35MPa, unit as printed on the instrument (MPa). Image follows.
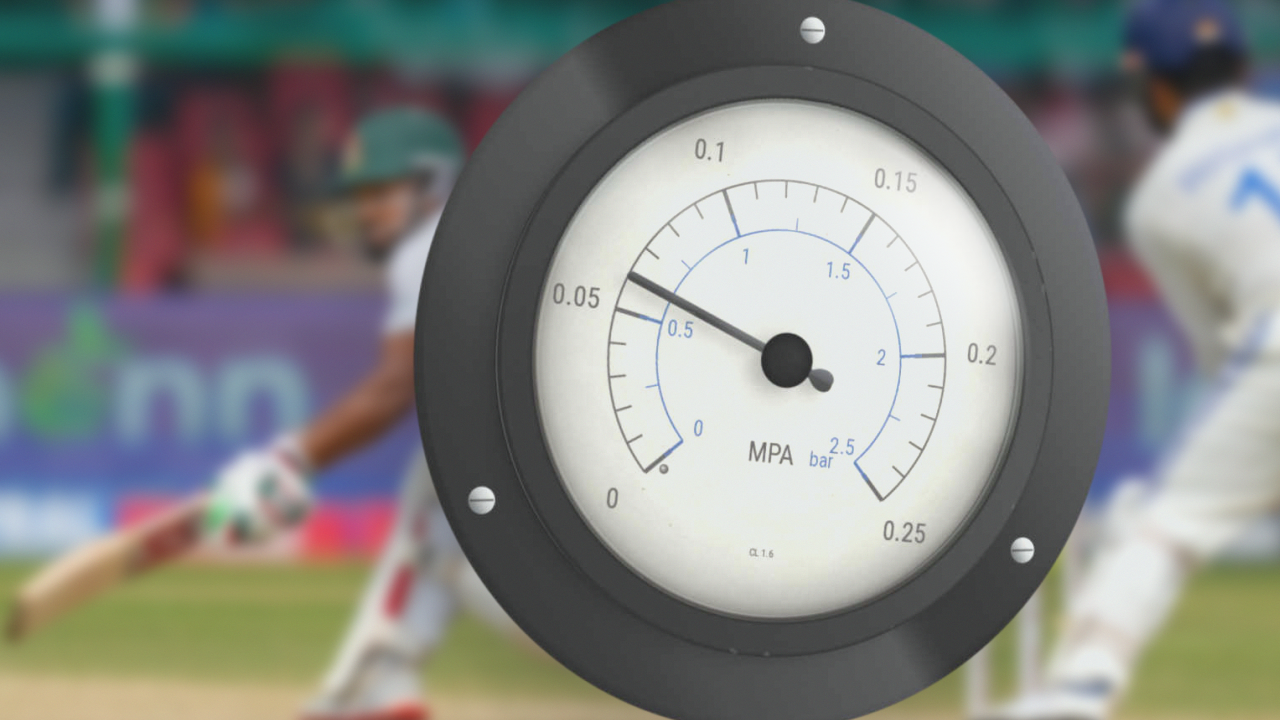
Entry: 0.06MPa
